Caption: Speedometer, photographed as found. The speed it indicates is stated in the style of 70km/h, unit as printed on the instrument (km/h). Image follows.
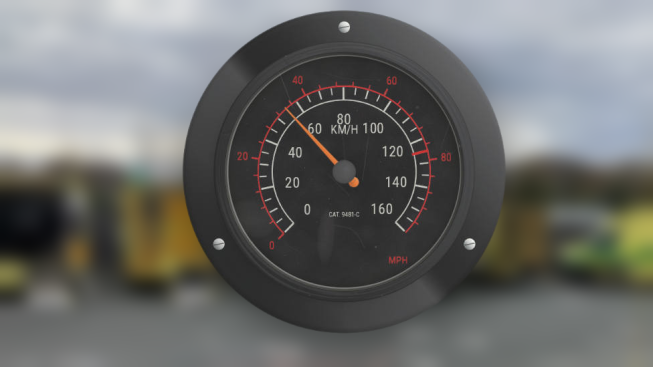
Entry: 55km/h
